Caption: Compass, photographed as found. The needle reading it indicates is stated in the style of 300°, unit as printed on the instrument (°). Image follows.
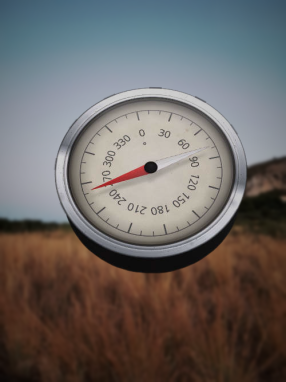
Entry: 260°
